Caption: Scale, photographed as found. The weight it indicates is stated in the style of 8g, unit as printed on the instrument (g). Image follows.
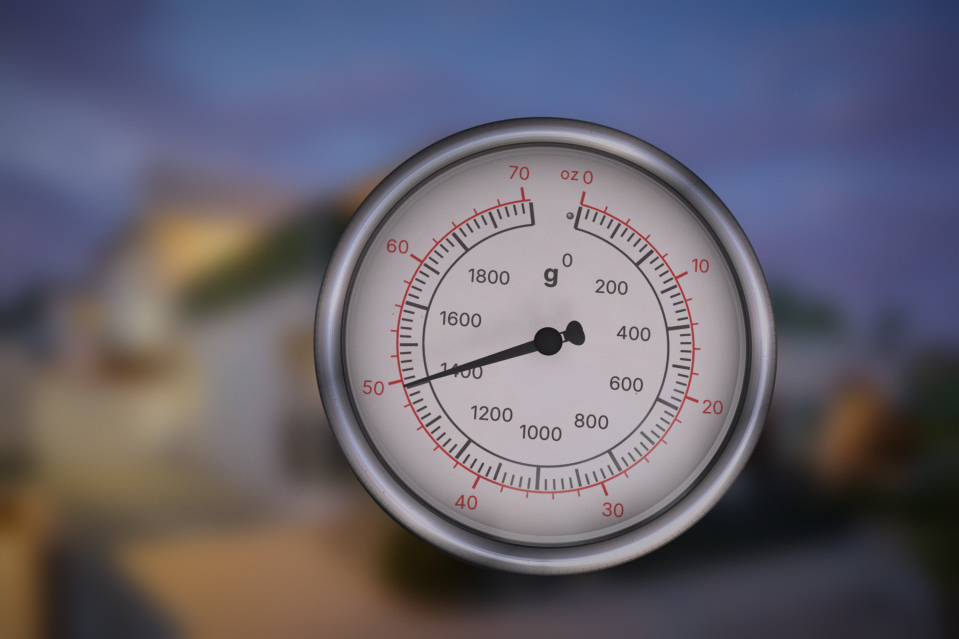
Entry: 1400g
